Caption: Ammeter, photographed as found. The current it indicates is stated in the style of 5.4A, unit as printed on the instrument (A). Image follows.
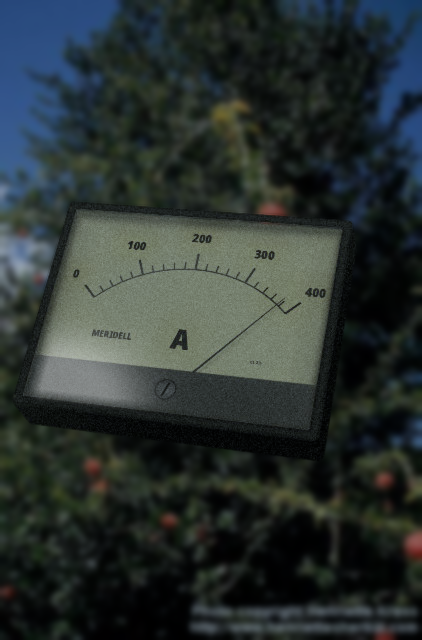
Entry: 380A
